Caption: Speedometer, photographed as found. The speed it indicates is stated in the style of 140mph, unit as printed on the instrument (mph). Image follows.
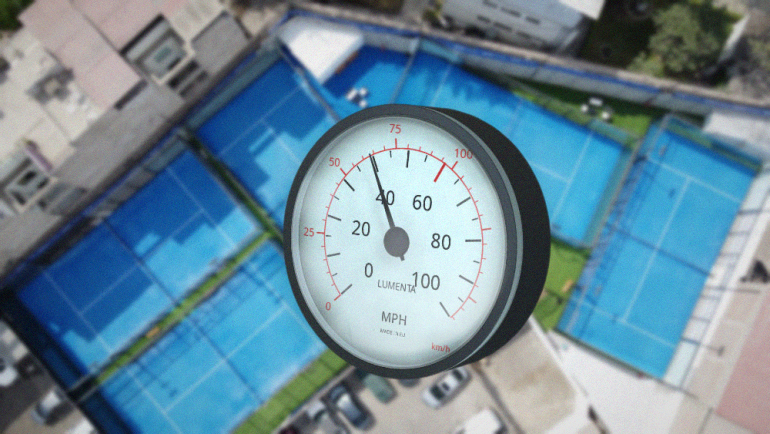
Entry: 40mph
